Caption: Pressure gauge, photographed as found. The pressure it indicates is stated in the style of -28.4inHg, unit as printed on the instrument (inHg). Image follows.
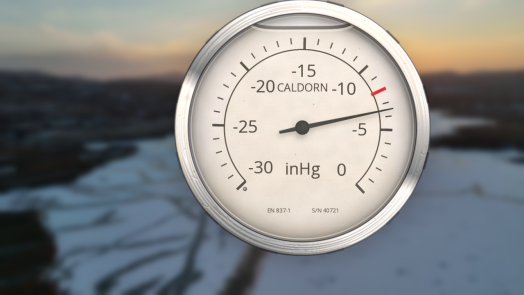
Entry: -6.5inHg
